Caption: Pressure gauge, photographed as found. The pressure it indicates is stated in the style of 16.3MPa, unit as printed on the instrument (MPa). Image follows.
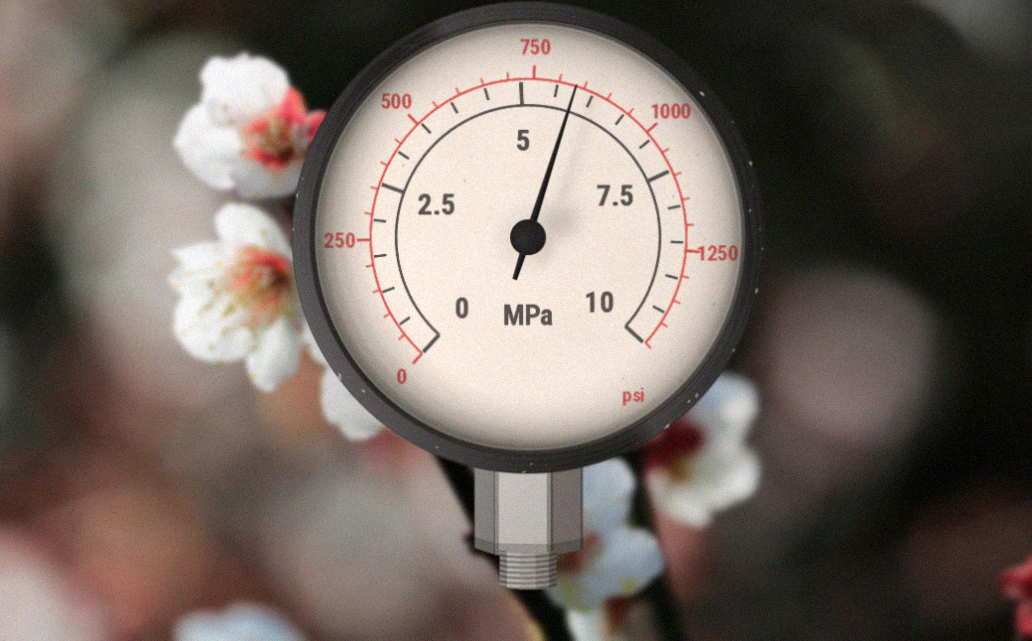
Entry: 5.75MPa
